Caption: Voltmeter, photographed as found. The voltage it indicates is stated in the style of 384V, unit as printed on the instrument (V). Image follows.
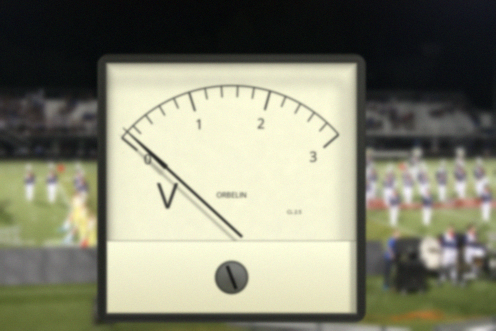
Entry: 0.1V
